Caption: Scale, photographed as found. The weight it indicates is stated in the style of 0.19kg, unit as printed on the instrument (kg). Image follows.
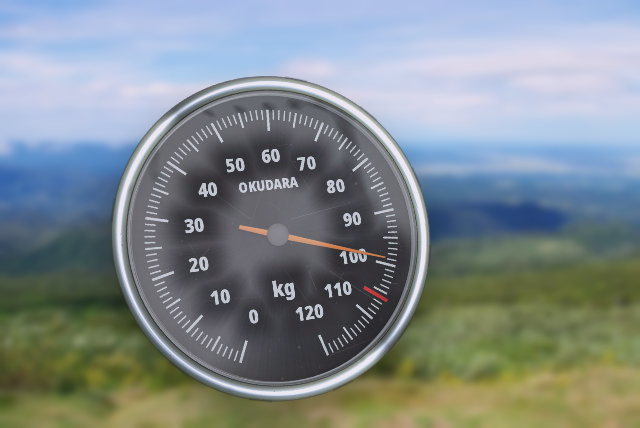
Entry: 99kg
